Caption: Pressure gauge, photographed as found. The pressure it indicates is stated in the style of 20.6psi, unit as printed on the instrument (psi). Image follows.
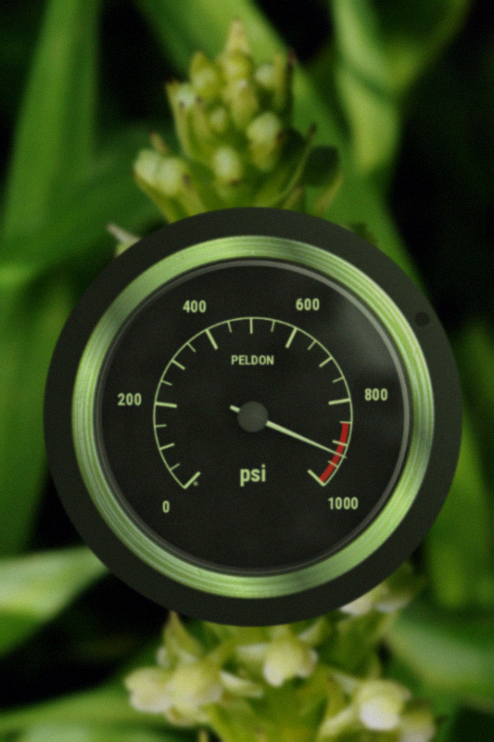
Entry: 925psi
